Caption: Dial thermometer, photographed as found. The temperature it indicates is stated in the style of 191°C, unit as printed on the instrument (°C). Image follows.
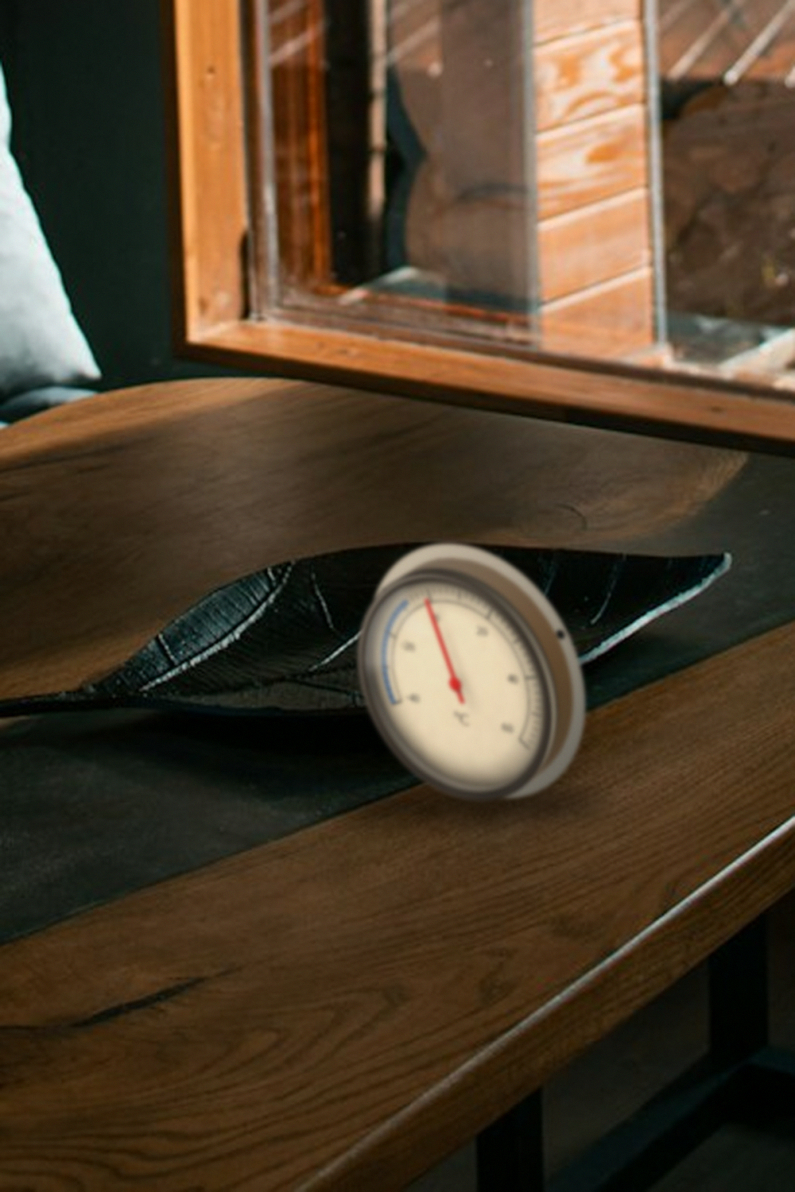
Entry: 0°C
